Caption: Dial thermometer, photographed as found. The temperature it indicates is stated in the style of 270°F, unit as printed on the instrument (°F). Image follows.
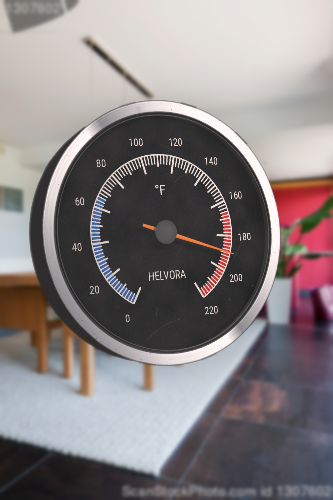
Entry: 190°F
